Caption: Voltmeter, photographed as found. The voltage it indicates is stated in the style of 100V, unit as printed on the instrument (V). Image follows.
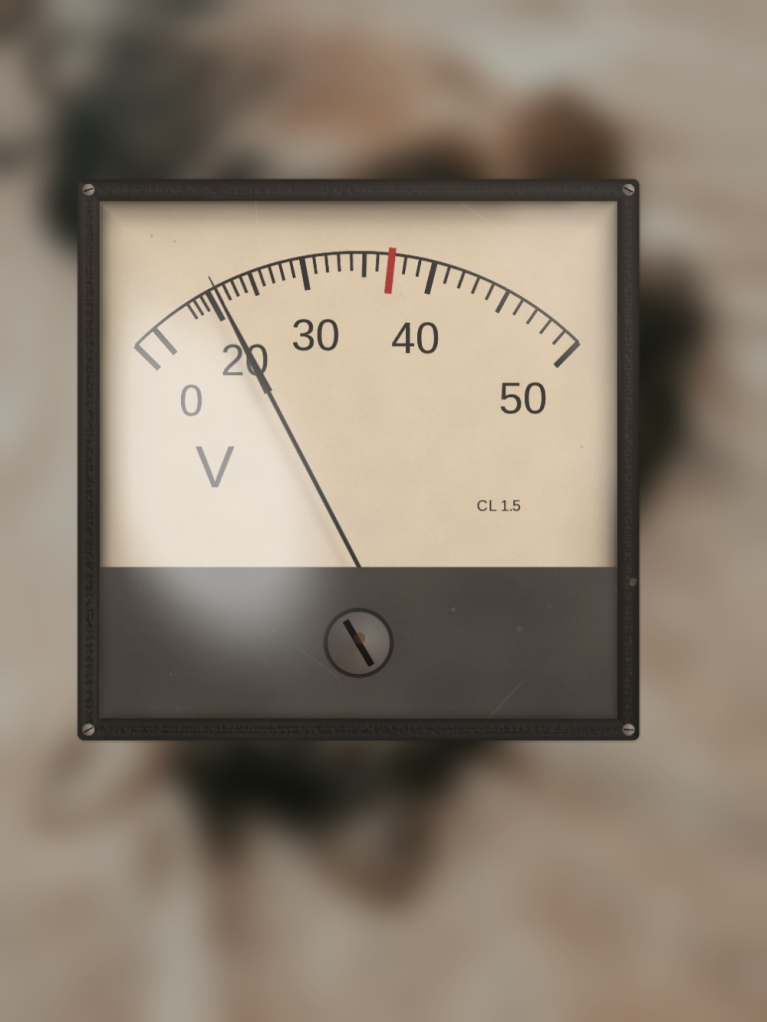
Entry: 21V
